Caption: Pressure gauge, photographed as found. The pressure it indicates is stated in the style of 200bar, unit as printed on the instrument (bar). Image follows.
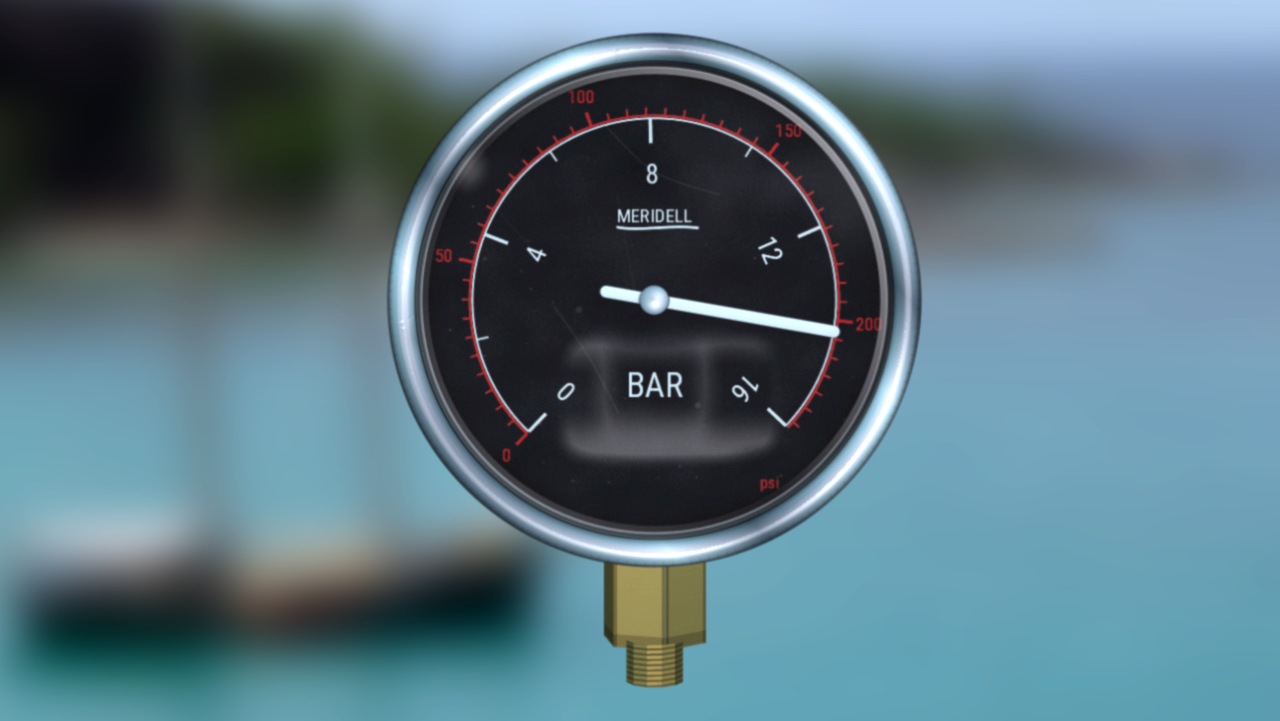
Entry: 14bar
